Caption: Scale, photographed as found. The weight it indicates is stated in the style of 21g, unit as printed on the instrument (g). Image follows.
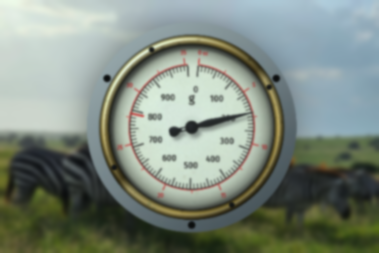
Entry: 200g
